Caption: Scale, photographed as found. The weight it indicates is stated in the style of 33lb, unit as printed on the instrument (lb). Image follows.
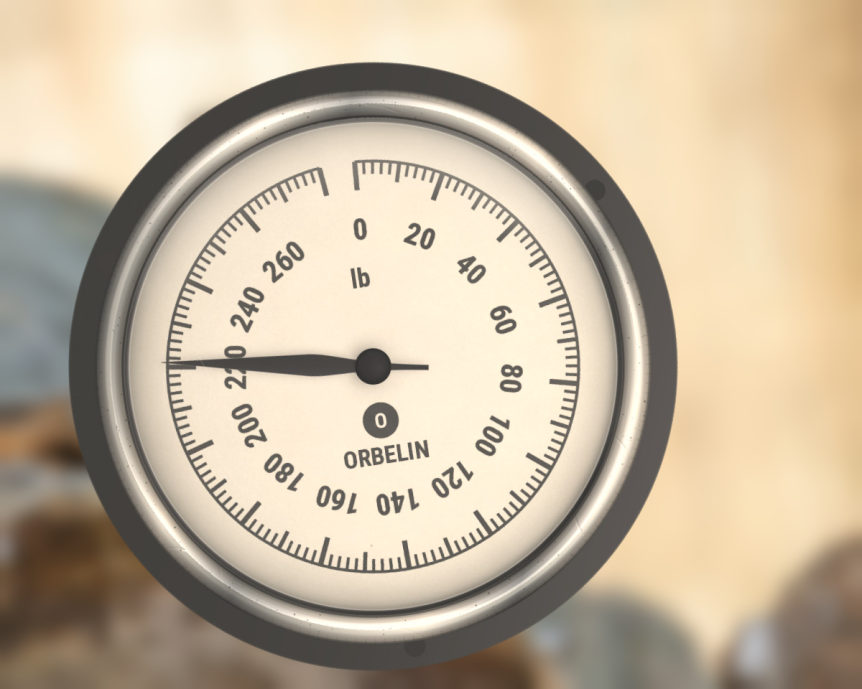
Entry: 221lb
